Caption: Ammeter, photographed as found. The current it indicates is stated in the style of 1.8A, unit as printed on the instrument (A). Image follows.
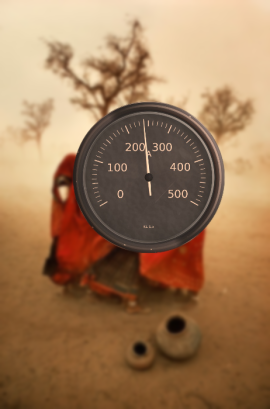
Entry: 240A
